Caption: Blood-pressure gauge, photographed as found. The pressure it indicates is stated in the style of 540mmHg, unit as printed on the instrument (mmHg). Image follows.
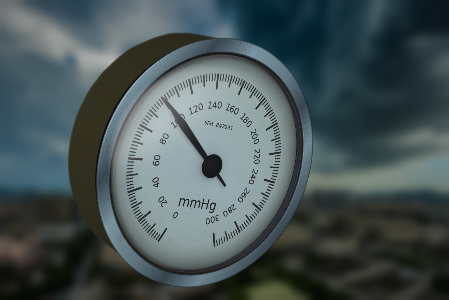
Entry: 100mmHg
